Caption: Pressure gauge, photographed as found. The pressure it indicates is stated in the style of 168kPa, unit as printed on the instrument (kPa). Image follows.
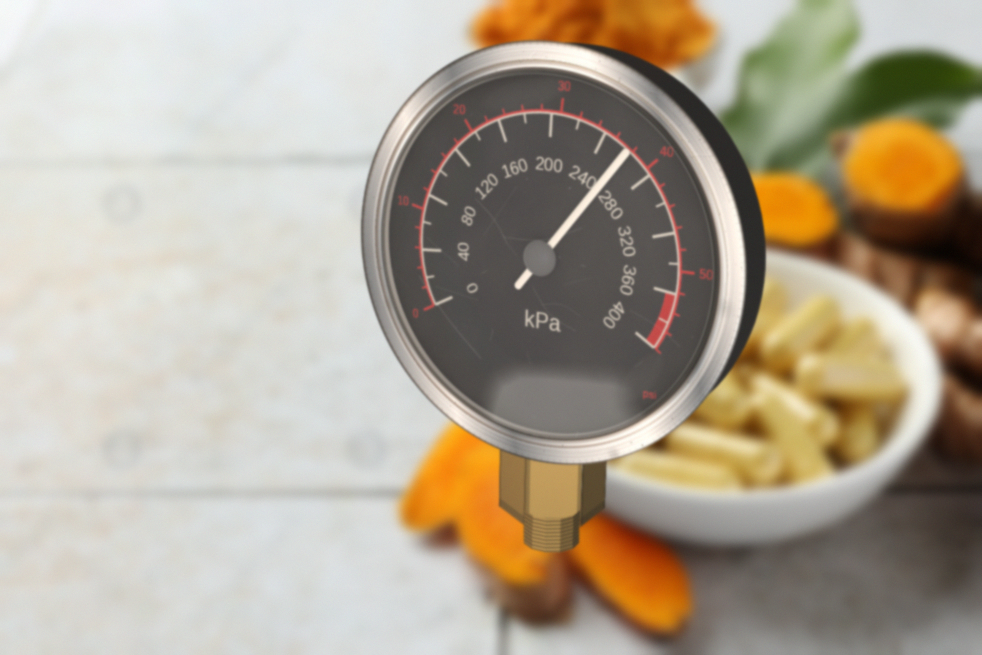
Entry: 260kPa
